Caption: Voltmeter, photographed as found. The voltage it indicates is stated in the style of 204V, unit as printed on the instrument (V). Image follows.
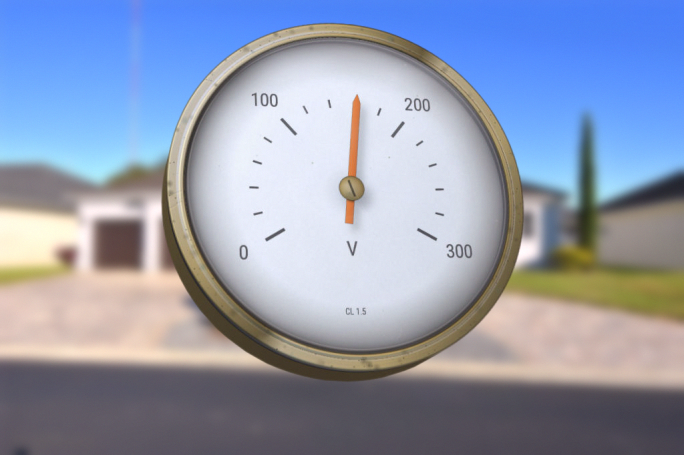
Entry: 160V
